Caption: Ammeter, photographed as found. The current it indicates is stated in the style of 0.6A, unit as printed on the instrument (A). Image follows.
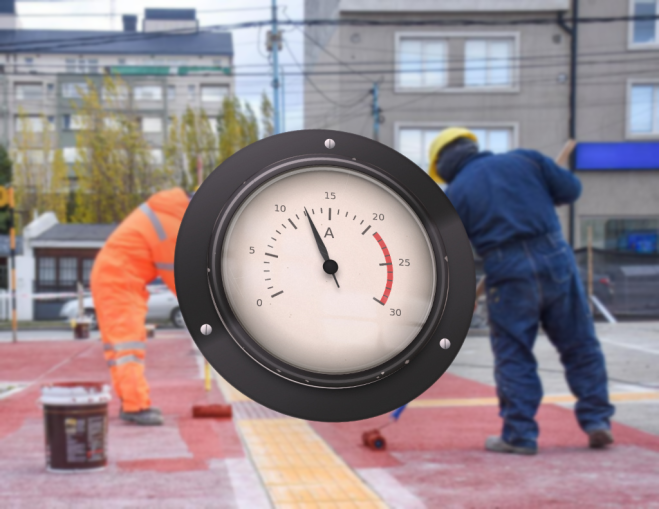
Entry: 12A
